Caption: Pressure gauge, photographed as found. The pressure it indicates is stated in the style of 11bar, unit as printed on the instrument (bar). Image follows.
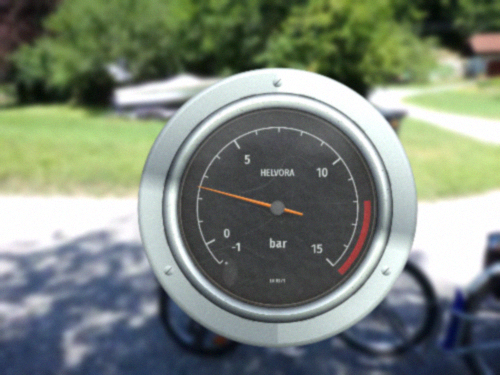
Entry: 2.5bar
